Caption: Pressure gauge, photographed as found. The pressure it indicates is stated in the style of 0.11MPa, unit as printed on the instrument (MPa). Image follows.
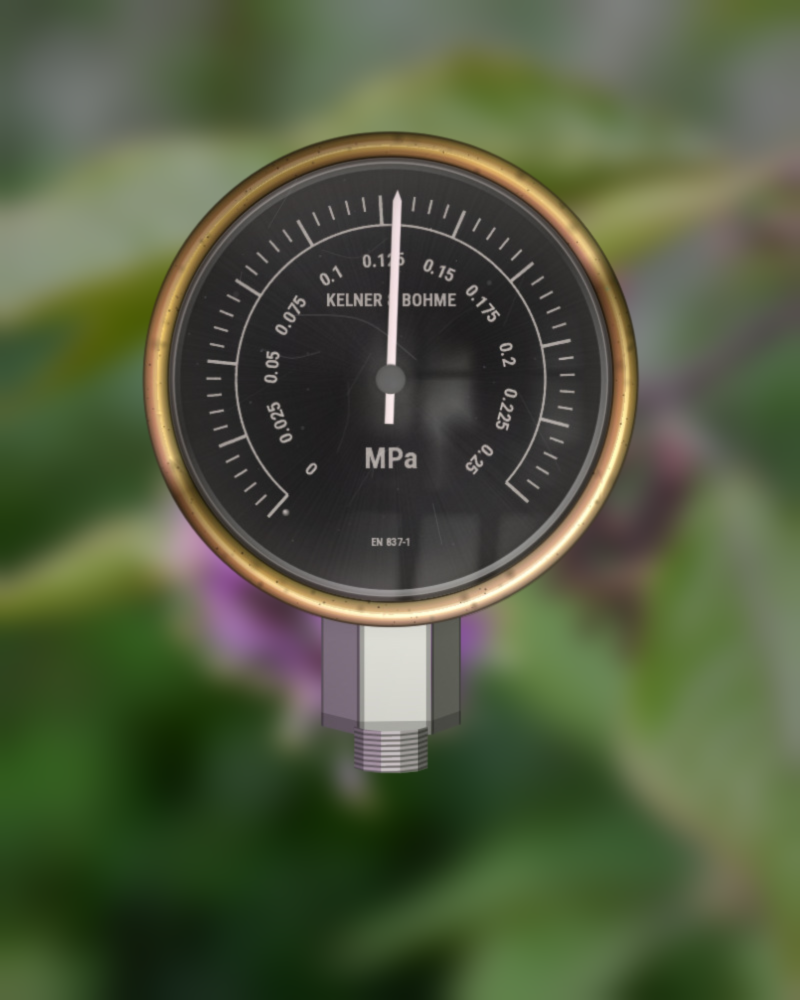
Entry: 0.13MPa
